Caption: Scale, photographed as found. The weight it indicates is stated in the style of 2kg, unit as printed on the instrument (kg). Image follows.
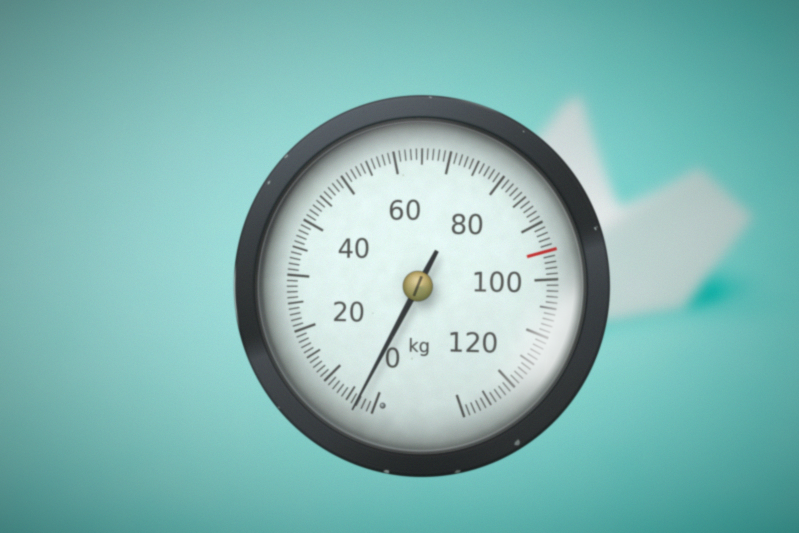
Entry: 3kg
